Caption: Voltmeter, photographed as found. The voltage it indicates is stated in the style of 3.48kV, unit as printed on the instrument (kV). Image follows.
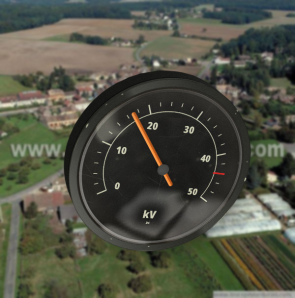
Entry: 17kV
